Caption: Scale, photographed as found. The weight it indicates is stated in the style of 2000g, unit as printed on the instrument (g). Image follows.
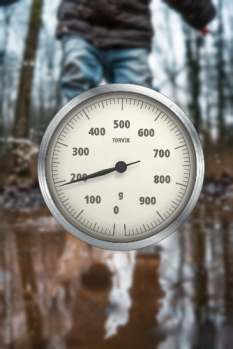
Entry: 190g
